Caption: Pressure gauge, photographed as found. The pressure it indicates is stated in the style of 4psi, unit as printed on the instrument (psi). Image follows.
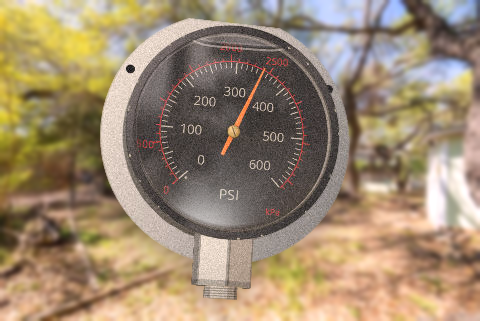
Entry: 350psi
